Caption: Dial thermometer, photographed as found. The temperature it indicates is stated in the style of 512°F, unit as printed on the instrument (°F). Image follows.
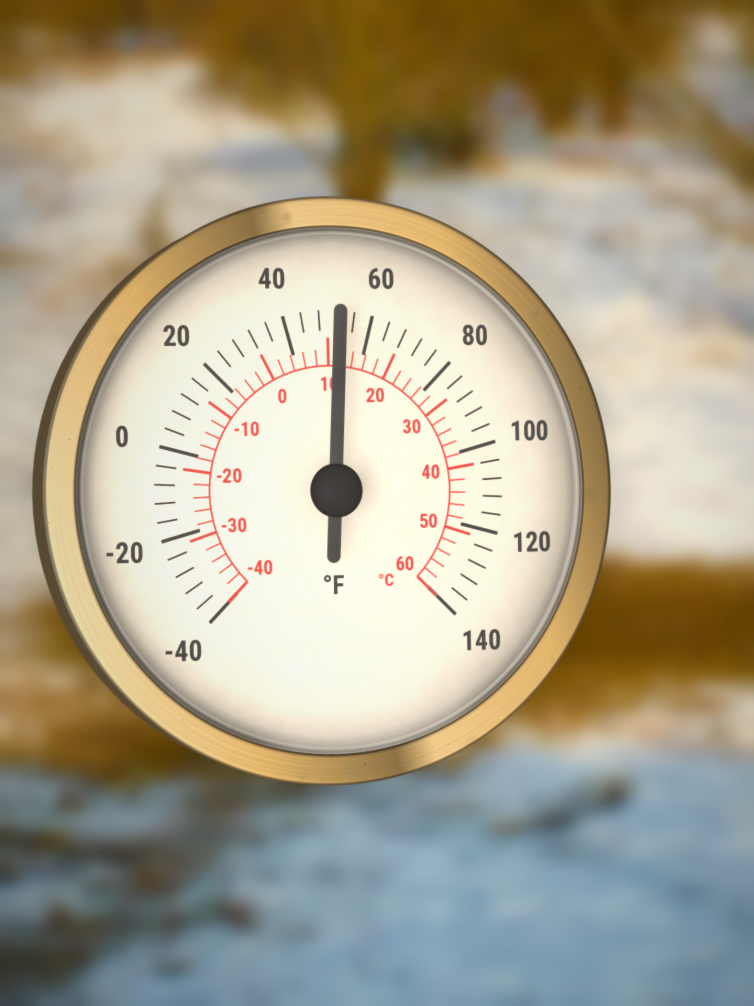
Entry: 52°F
